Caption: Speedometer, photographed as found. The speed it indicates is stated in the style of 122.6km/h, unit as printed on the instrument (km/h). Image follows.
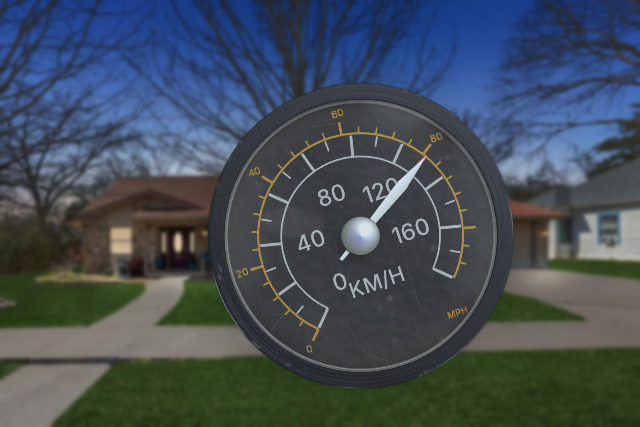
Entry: 130km/h
